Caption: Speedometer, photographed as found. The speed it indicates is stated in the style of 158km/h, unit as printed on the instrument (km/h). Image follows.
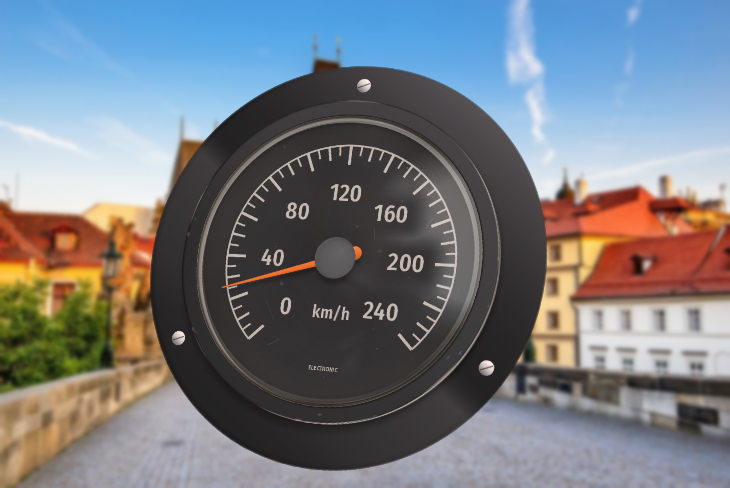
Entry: 25km/h
